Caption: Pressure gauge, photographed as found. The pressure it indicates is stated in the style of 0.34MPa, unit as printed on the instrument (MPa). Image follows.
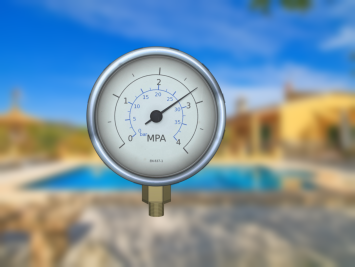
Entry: 2.75MPa
